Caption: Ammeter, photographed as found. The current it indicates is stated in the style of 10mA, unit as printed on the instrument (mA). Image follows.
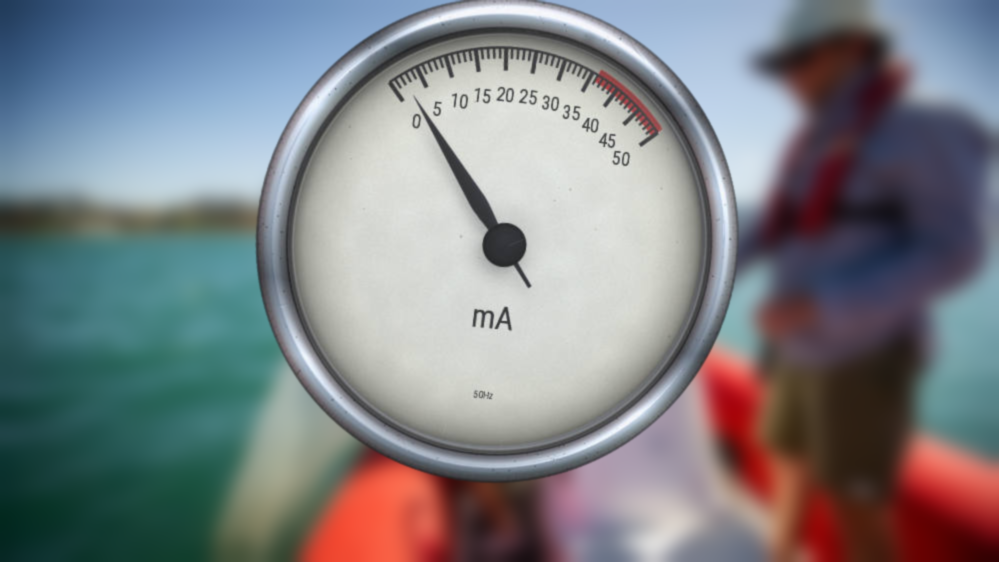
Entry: 2mA
